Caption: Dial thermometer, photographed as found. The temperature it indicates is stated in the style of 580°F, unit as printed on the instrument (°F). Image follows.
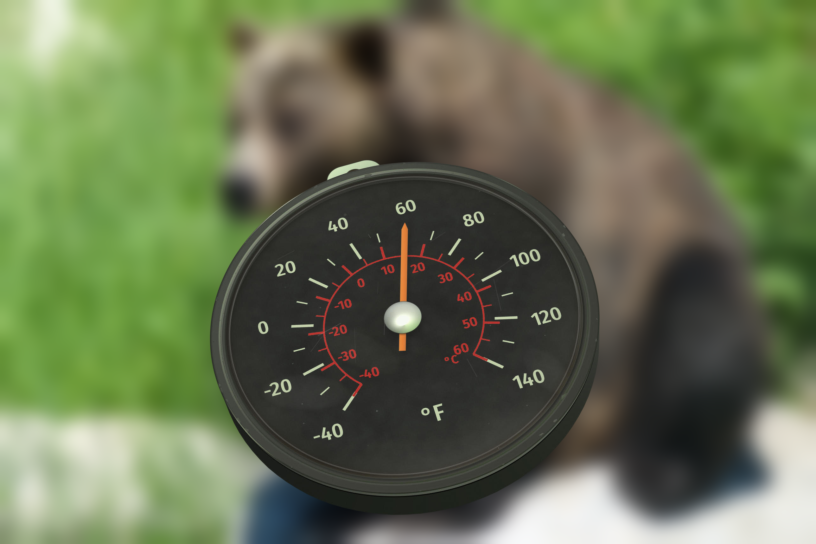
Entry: 60°F
